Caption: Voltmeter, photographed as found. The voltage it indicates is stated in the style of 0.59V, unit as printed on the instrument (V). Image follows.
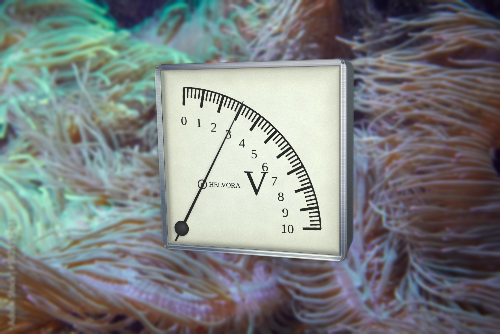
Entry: 3V
